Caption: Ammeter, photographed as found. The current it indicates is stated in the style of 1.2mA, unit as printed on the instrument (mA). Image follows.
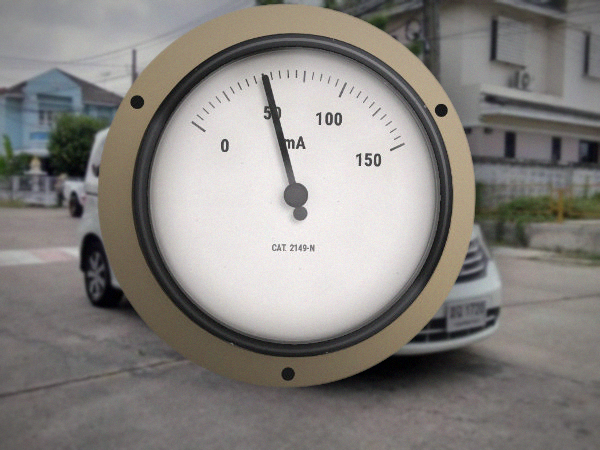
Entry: 50mA
